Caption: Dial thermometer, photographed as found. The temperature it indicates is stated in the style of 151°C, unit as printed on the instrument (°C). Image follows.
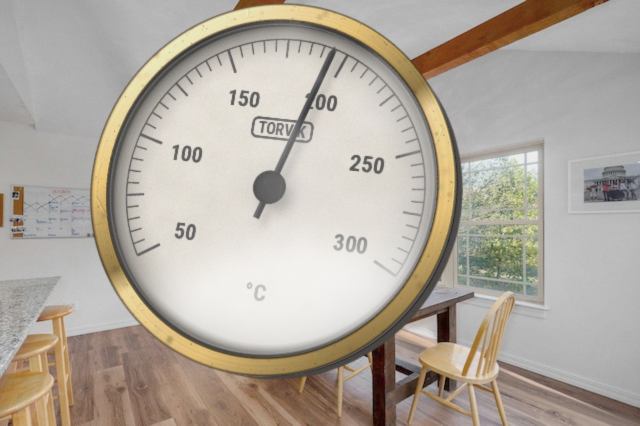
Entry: 195°C
